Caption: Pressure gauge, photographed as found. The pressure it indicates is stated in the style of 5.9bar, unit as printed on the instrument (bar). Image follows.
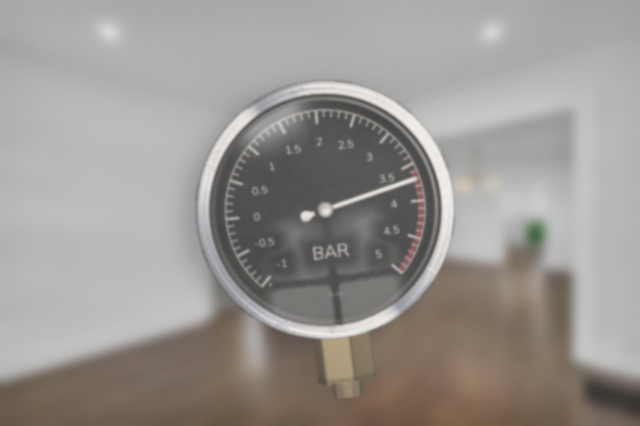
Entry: 3.7bar
